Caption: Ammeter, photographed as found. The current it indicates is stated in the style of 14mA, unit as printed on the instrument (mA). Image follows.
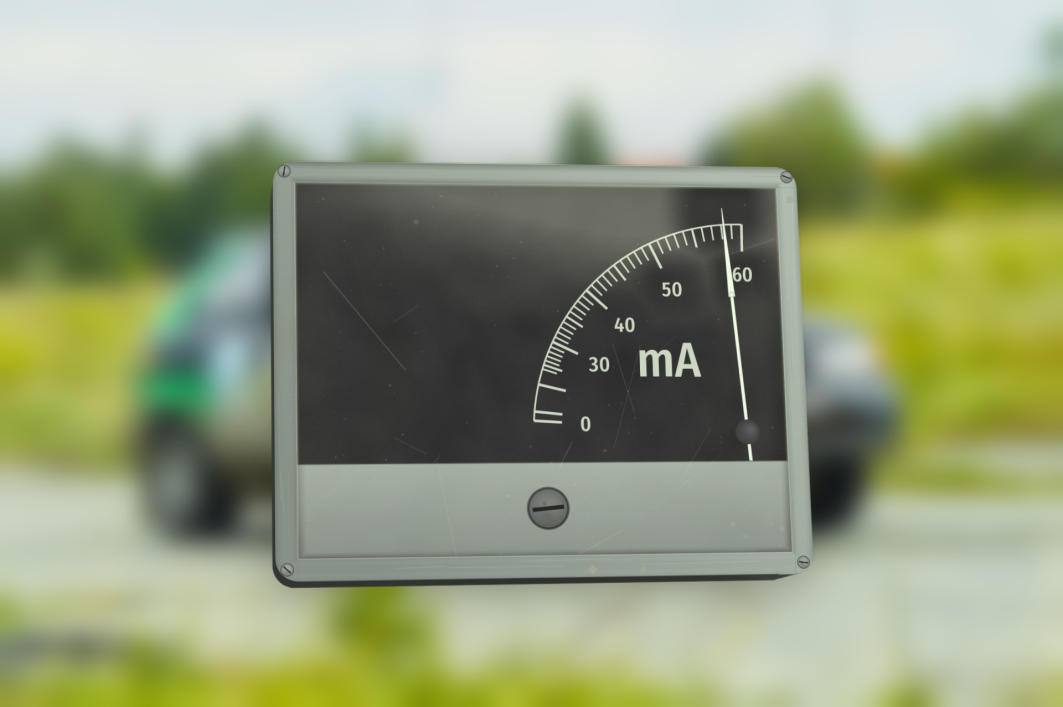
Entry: 58mA
